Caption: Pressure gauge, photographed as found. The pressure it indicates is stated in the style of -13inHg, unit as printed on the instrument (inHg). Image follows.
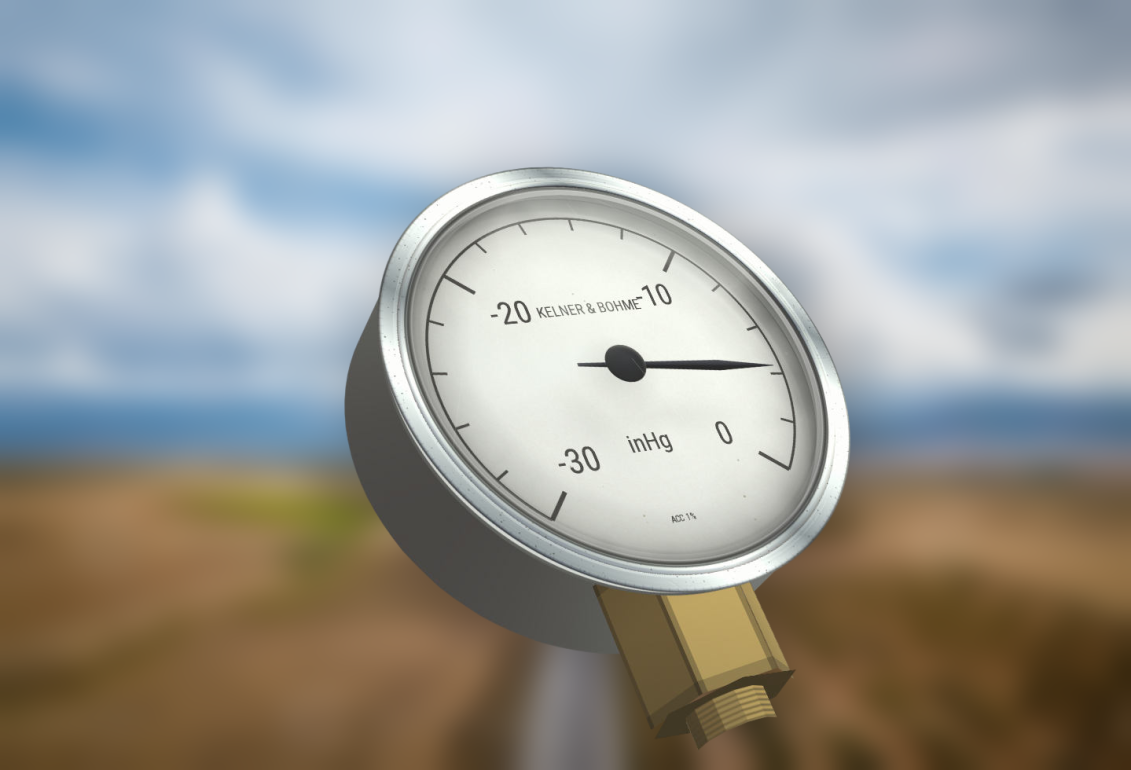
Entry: -4inHg
